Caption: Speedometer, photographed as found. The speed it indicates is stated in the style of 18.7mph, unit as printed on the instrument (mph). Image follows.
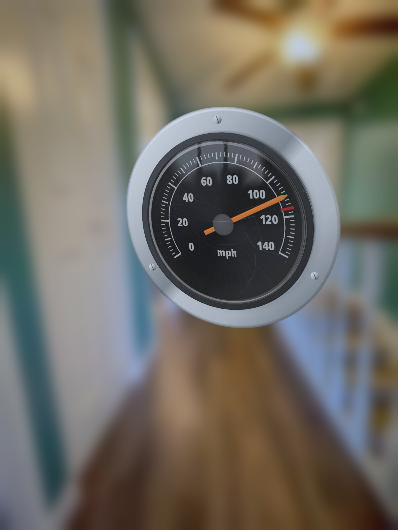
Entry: 110mph
